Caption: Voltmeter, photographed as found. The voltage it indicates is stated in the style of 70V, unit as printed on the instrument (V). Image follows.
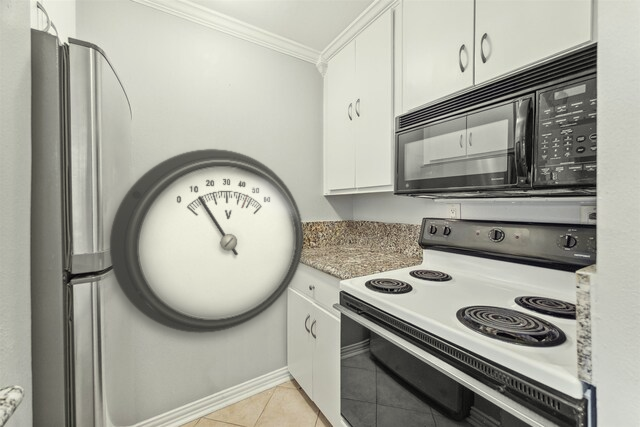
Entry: 10V
